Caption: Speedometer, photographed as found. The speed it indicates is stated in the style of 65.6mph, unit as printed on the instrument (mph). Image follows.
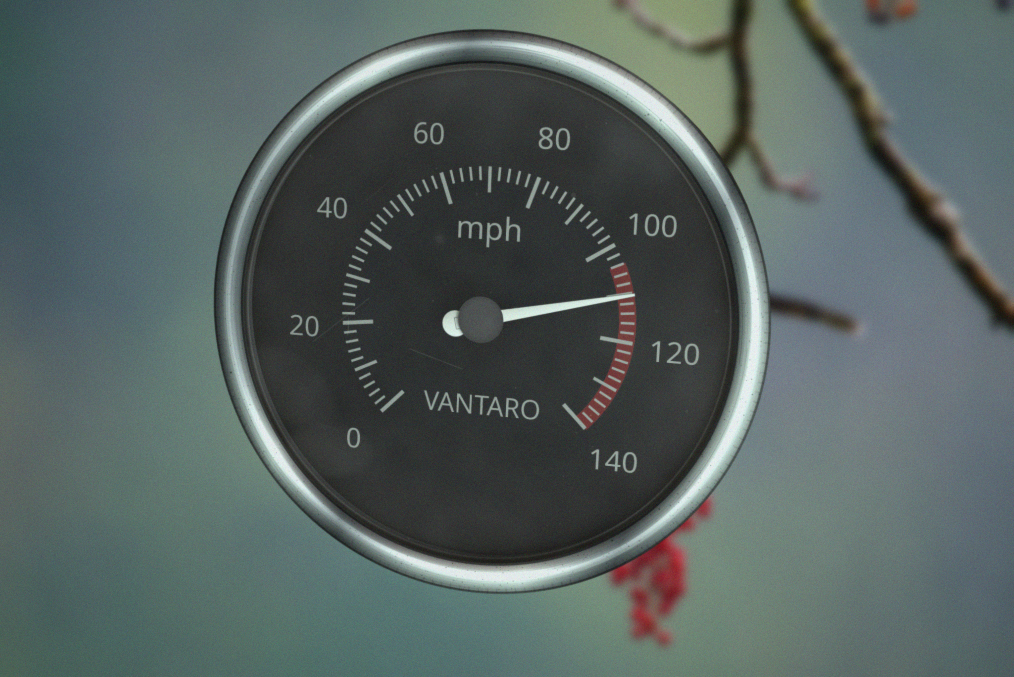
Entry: 110mph
